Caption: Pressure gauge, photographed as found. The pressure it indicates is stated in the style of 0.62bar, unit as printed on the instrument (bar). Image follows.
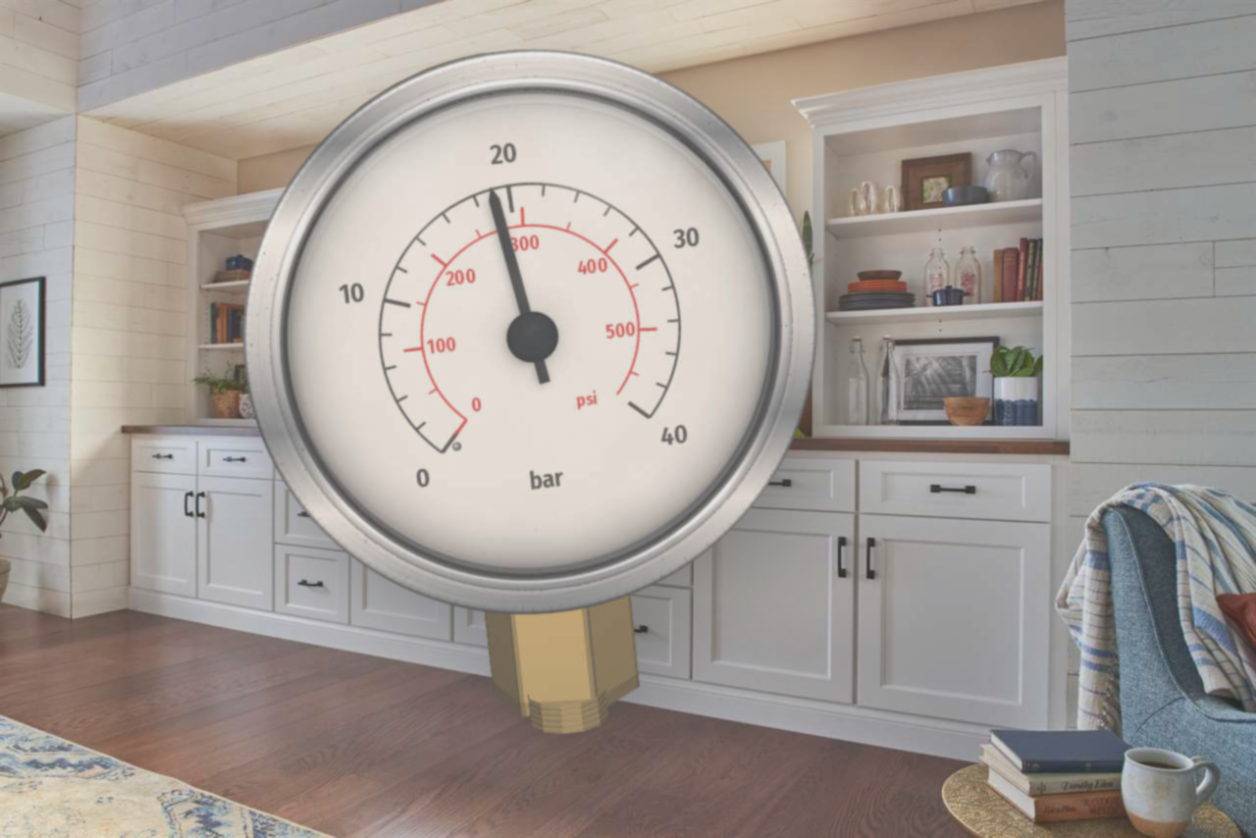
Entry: 19bar
